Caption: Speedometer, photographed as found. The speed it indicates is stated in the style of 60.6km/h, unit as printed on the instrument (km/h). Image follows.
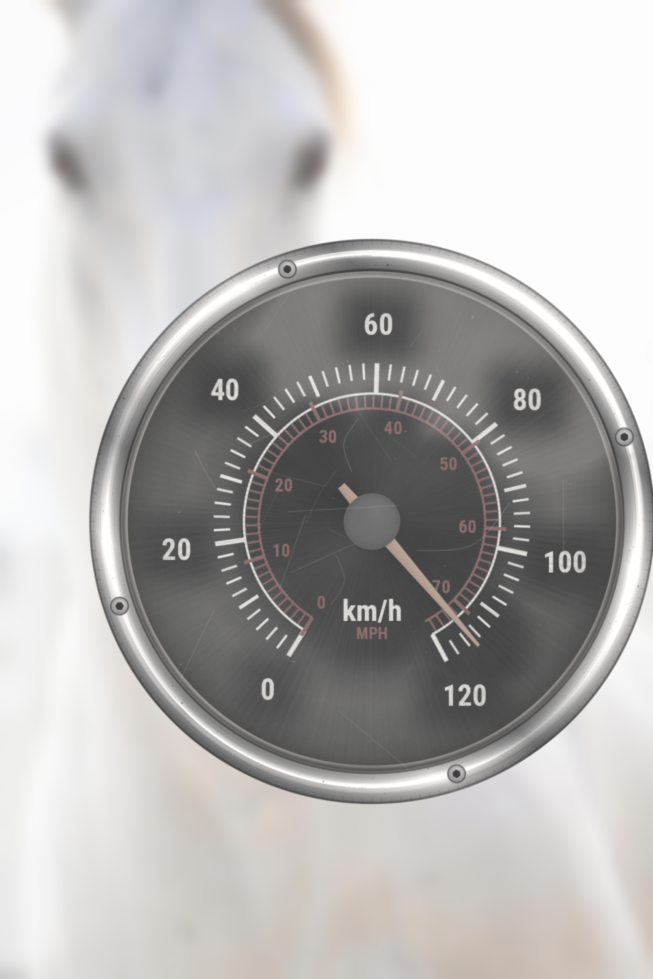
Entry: 115km/h
